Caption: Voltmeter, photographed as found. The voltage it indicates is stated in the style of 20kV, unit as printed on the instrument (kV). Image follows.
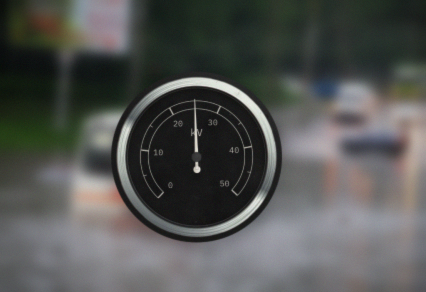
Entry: 25kV
